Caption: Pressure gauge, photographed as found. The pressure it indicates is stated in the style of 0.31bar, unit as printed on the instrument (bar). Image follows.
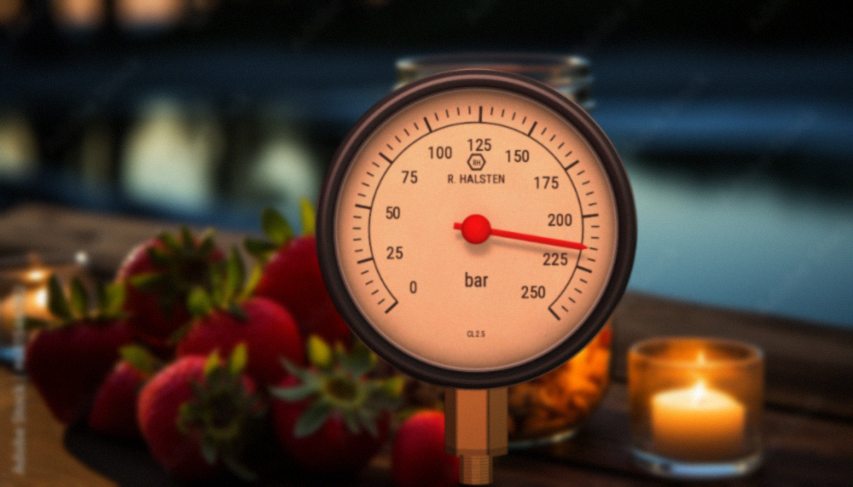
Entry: 215bar
